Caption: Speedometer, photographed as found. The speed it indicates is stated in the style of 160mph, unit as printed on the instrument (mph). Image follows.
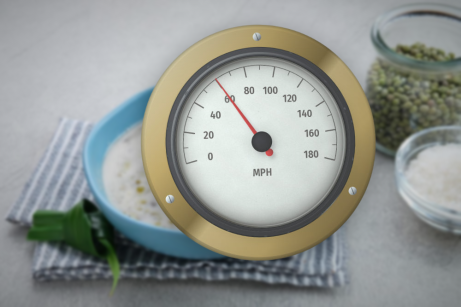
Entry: 60mph
